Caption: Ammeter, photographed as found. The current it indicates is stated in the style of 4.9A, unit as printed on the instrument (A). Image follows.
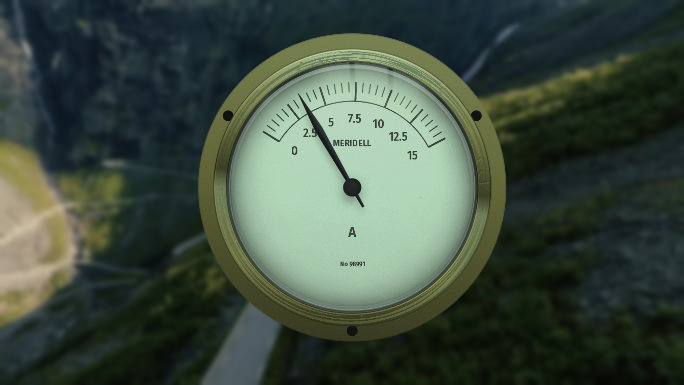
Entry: 3.5A
